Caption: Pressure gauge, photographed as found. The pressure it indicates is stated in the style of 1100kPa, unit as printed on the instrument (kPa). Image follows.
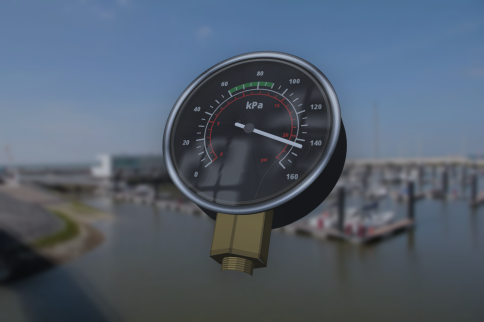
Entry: 145kPa
